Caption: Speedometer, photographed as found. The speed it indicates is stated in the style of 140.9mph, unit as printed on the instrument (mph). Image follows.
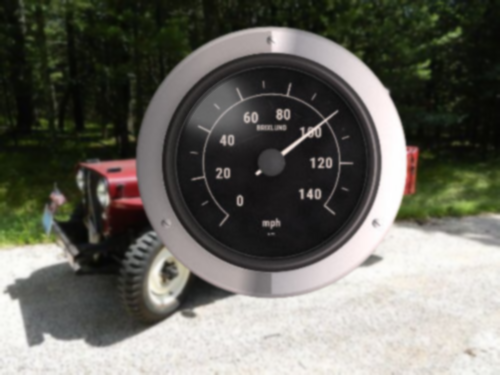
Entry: 100mph
